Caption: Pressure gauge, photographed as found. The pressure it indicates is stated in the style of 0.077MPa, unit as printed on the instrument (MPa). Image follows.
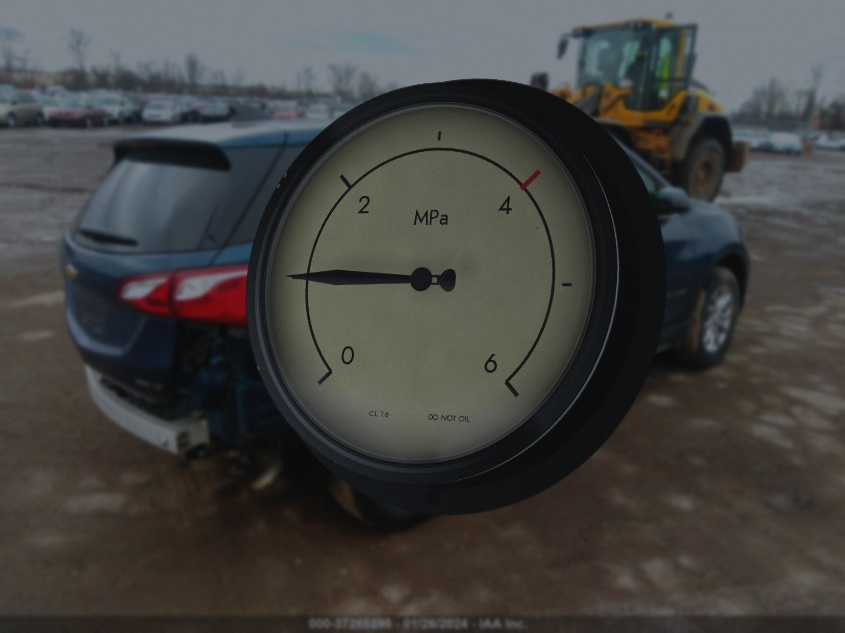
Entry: 1MPa
